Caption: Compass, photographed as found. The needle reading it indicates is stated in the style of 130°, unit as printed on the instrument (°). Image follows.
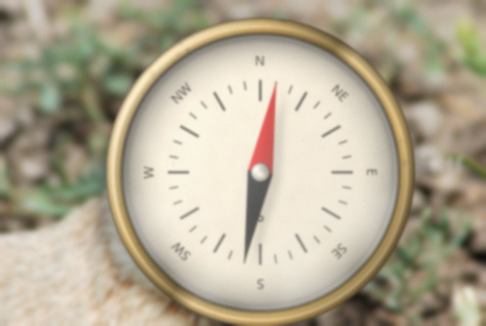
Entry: 10°
